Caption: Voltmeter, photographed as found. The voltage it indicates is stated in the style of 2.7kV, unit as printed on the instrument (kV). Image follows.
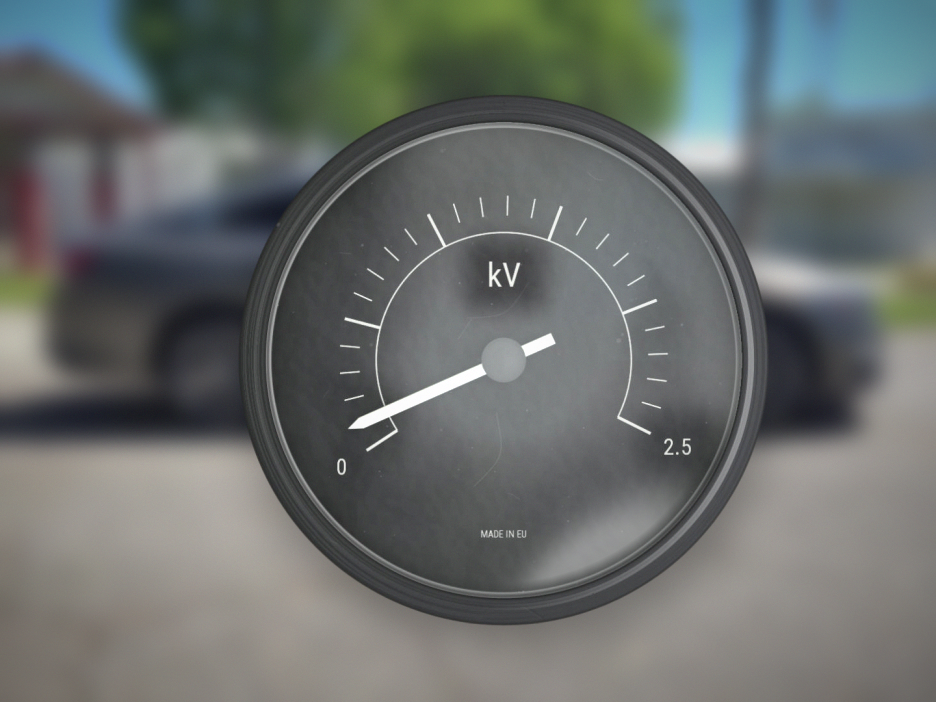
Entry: 0.1kV
